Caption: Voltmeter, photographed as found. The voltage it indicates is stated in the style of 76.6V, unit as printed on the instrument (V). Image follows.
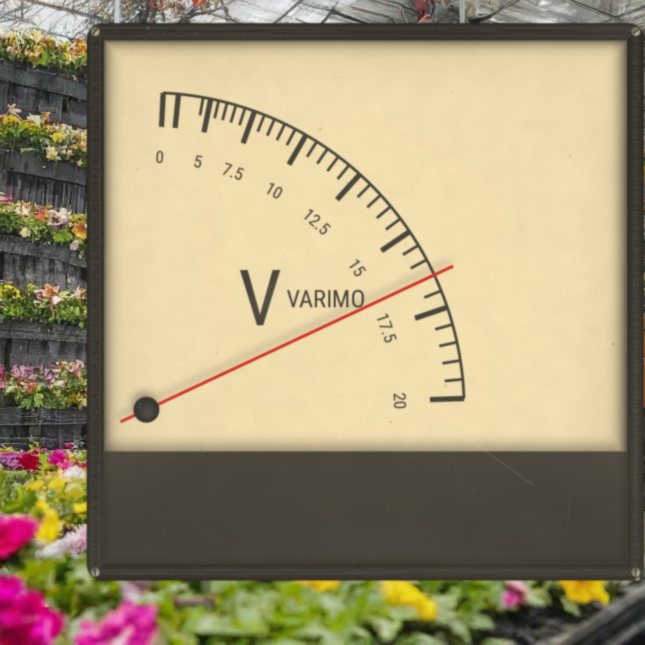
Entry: 16.5V
